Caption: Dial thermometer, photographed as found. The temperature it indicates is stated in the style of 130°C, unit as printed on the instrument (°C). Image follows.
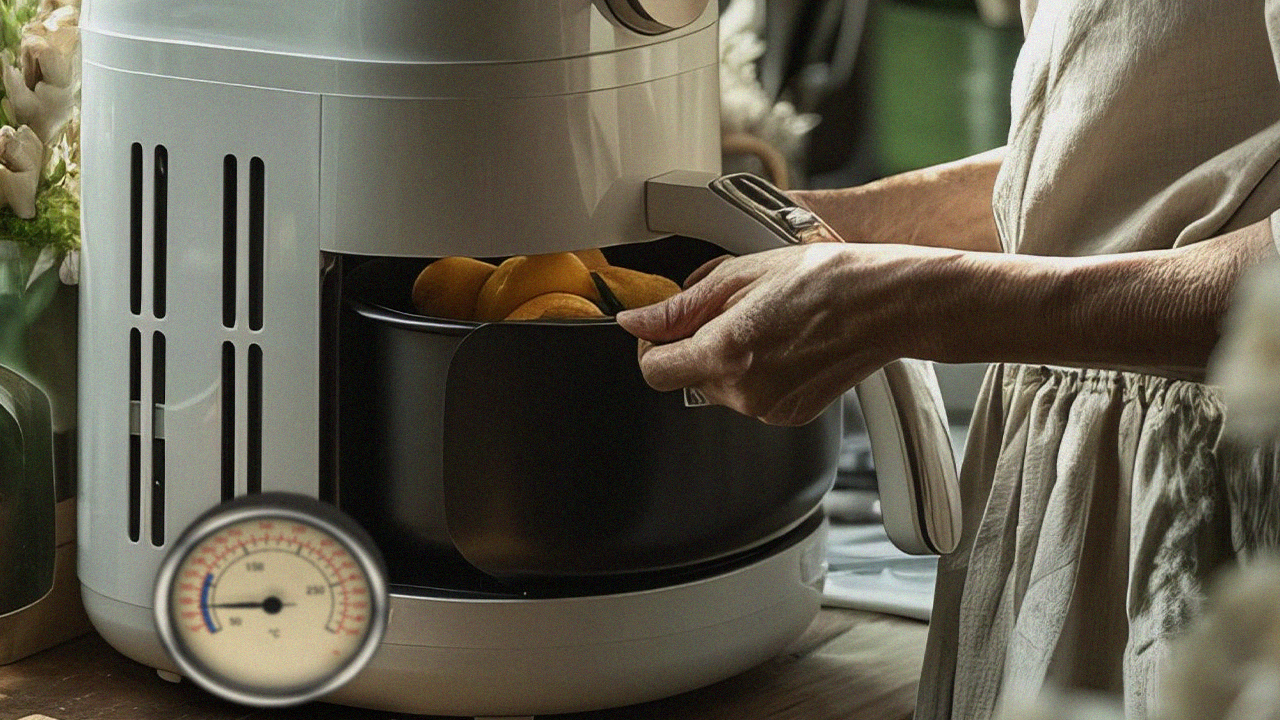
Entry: 80°C
